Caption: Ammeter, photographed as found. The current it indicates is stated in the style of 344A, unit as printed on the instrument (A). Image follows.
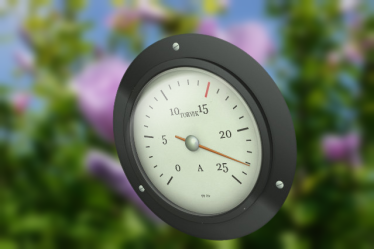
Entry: 23A
